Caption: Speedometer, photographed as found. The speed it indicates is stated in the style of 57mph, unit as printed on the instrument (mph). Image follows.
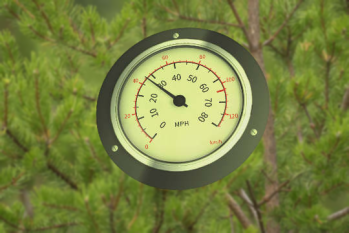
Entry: 27.5mph
